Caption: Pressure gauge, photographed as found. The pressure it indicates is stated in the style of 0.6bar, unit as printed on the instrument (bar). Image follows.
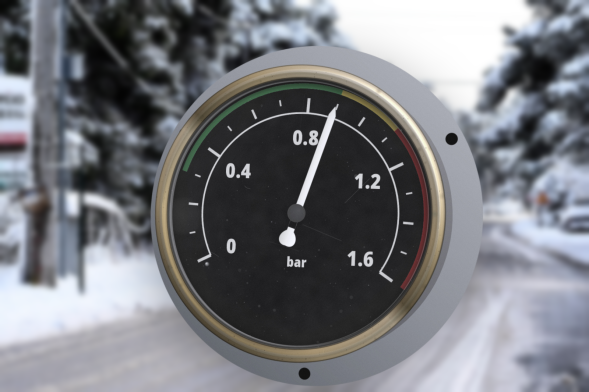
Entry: 0.9bar
